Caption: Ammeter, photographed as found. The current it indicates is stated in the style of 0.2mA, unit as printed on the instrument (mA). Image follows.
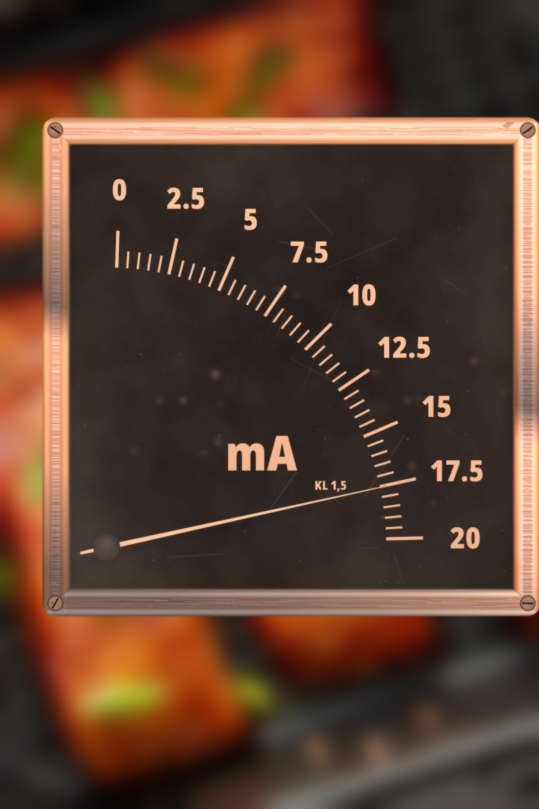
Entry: 17.5mA
